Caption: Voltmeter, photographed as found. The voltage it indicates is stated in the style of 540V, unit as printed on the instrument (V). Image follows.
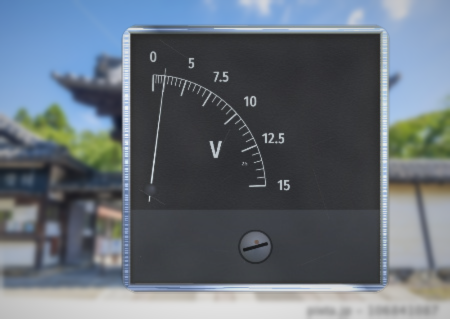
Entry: 2.5V
